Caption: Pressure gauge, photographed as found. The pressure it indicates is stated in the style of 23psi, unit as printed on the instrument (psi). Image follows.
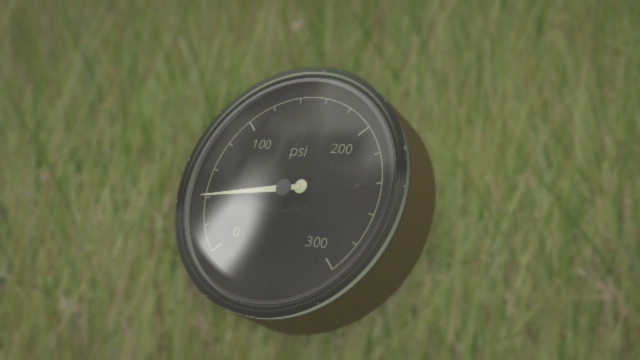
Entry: 40psi
